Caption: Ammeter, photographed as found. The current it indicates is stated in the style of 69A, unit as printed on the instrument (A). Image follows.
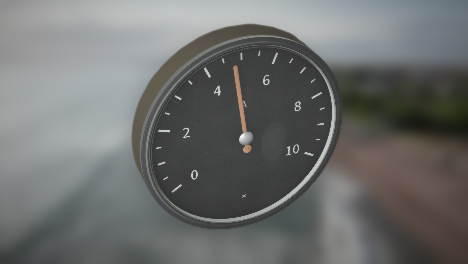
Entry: 4.75A
